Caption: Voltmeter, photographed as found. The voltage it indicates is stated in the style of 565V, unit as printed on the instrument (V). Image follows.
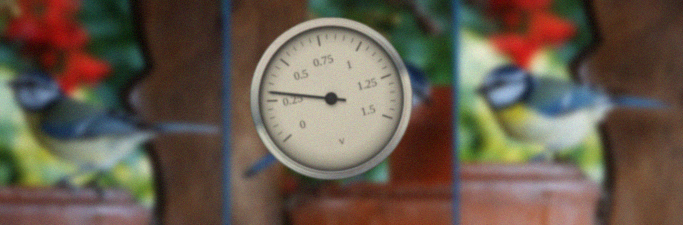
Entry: 0.3V
